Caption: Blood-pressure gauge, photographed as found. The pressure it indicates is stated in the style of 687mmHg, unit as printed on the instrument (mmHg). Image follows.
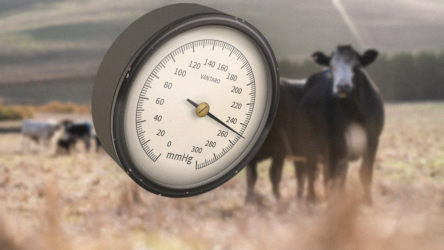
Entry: 250mmHg
